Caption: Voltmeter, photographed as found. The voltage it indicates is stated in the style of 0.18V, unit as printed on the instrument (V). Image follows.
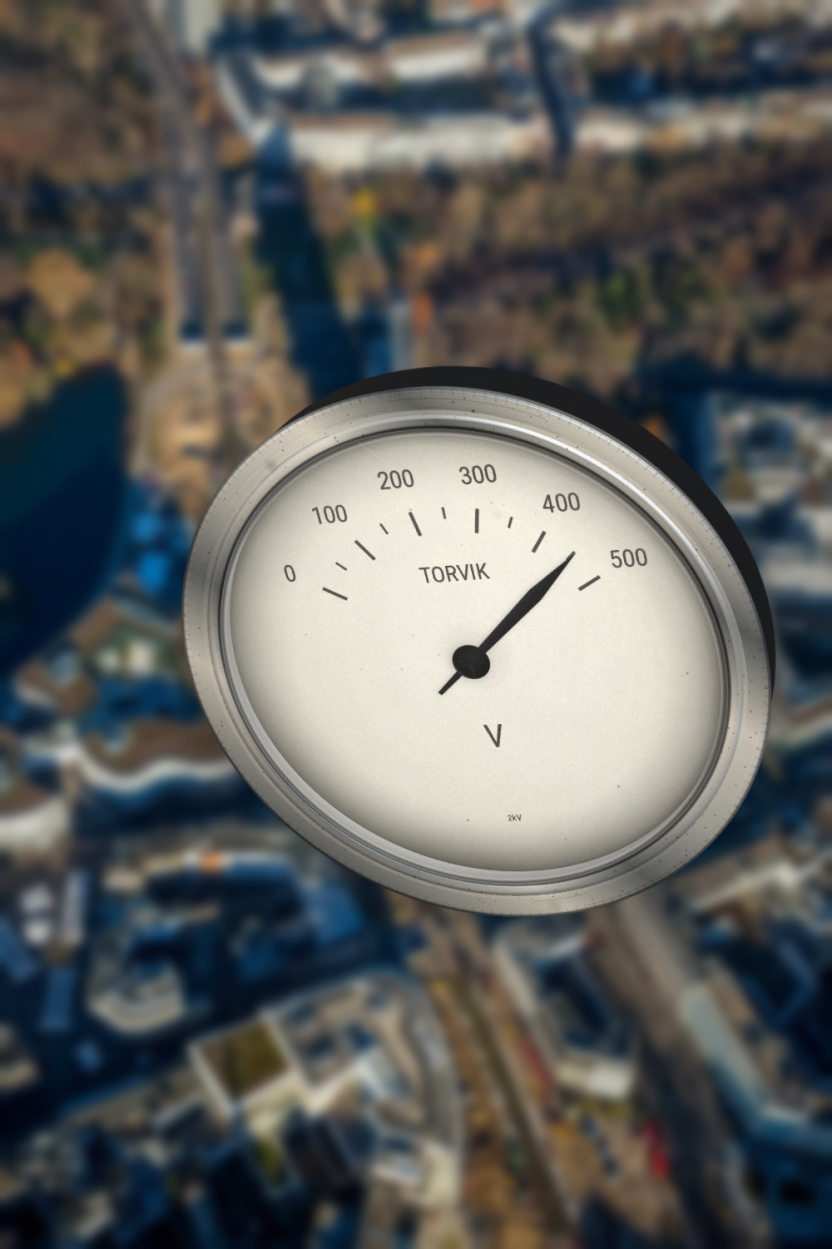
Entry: 450V
